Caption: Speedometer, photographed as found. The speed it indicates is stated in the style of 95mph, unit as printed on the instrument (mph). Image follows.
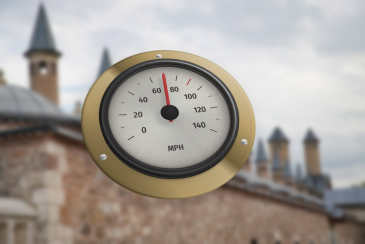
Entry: 70mph
